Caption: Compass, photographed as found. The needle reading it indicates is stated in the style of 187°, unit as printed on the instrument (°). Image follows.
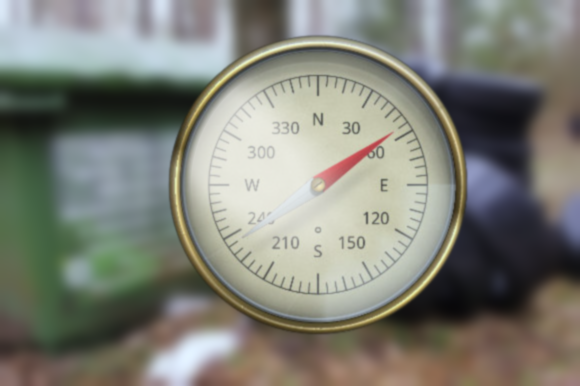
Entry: 55°
